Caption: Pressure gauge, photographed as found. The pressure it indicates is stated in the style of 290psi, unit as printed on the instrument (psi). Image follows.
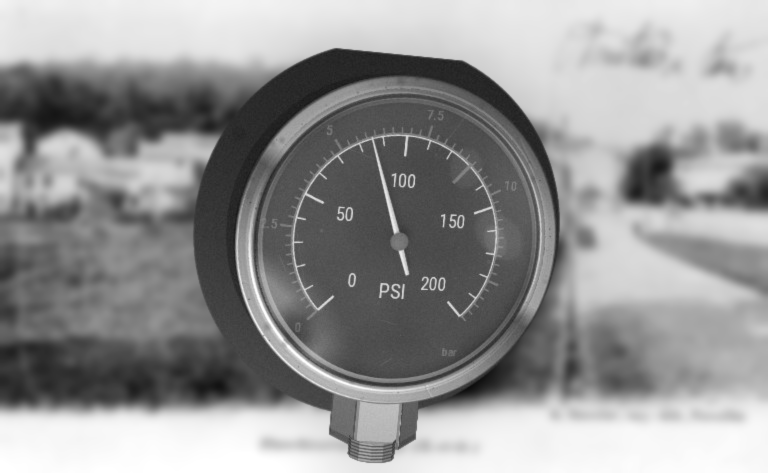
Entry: 85psi
